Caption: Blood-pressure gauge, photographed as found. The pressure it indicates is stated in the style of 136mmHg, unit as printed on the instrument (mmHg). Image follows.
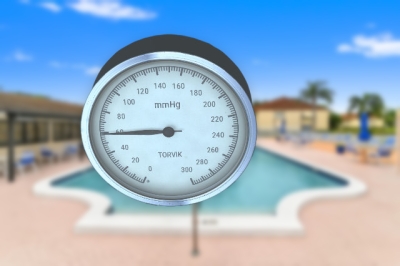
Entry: 60mmHg
